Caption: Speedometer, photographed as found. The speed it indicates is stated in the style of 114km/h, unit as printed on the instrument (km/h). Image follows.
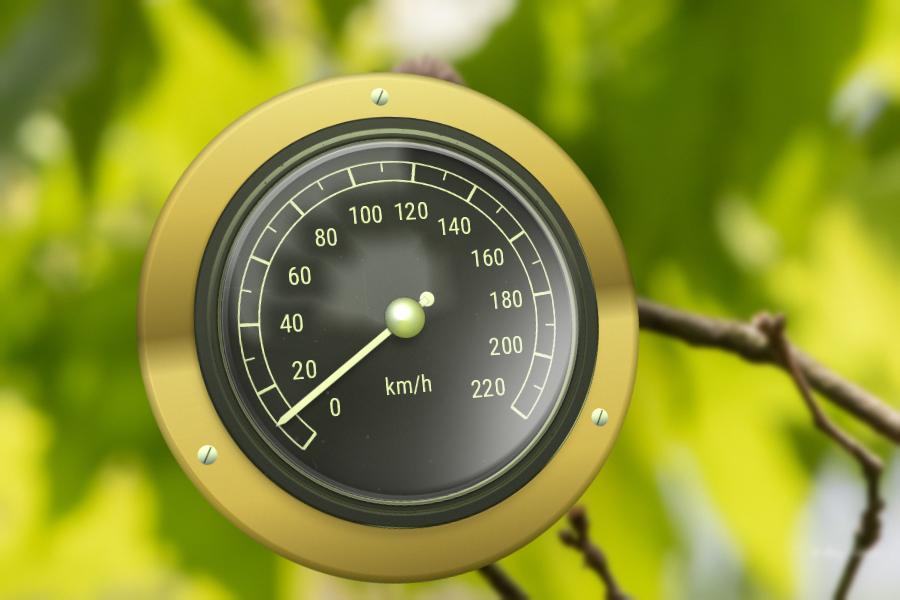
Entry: 10km/h
